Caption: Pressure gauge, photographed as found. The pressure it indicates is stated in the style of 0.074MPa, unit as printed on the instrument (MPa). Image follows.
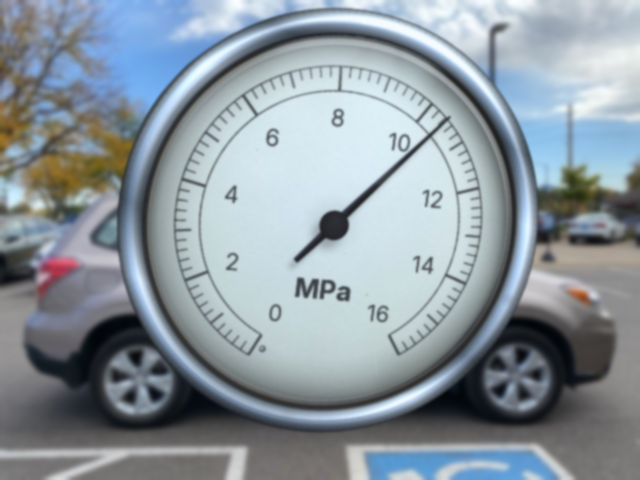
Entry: 10.4MPa
